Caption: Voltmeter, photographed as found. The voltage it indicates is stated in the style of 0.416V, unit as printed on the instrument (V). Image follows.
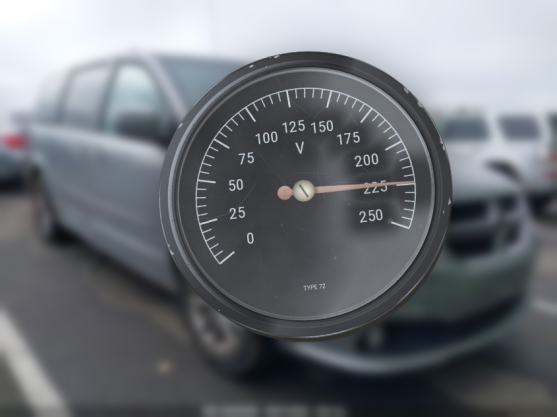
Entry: 225V
